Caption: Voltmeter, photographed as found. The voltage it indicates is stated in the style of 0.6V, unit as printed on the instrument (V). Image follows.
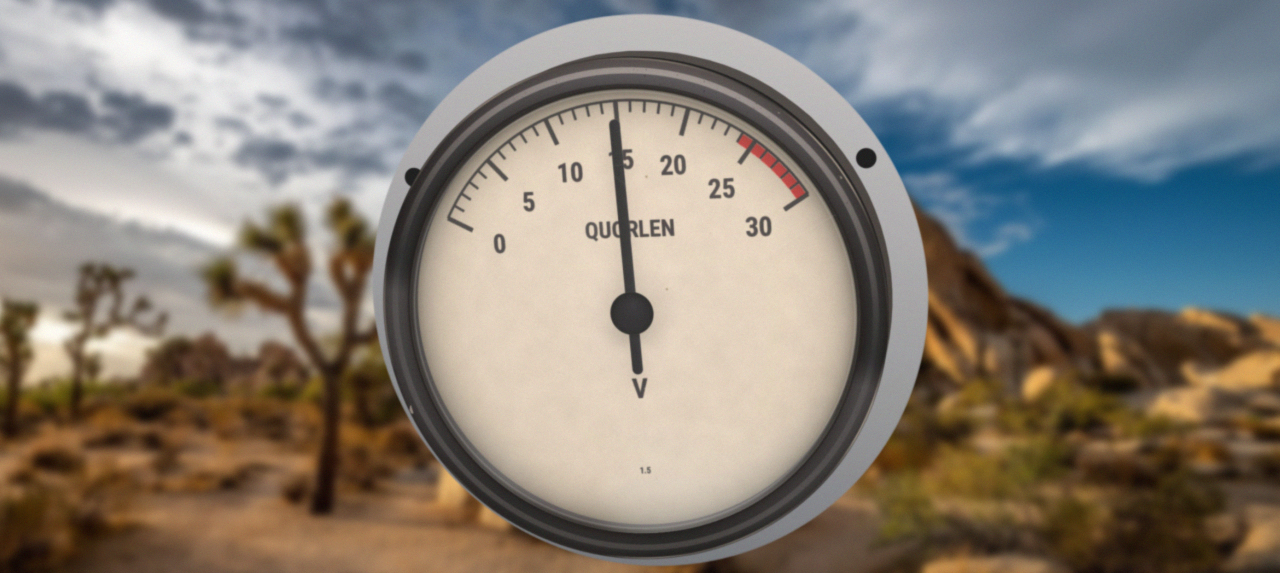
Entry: 15V
